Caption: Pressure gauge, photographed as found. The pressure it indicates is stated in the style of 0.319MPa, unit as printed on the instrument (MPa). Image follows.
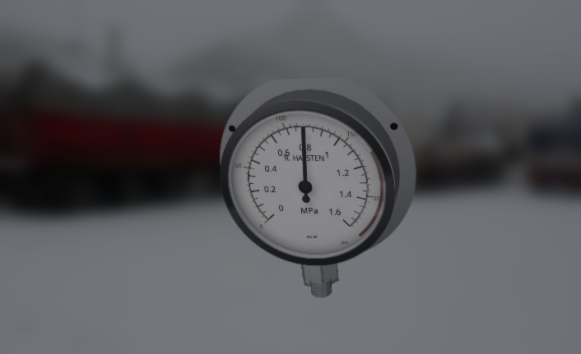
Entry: 0.8MPa
